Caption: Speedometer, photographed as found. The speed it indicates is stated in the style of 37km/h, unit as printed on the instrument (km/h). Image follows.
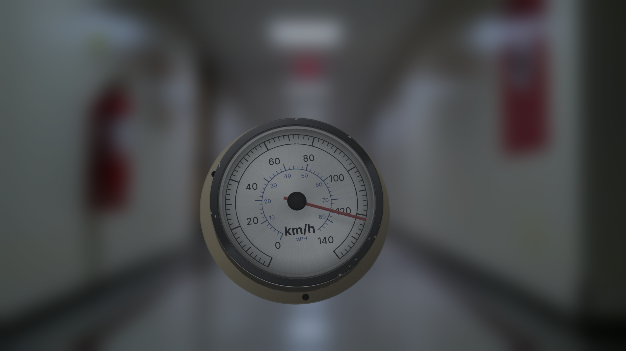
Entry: 122km/h
